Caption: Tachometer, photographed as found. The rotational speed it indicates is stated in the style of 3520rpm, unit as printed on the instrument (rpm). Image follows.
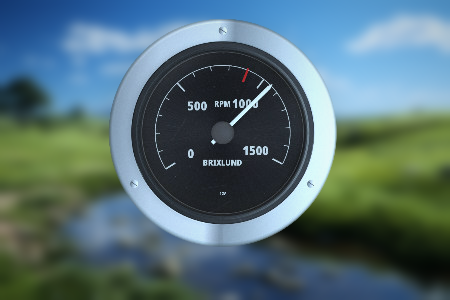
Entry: 1050rpm
